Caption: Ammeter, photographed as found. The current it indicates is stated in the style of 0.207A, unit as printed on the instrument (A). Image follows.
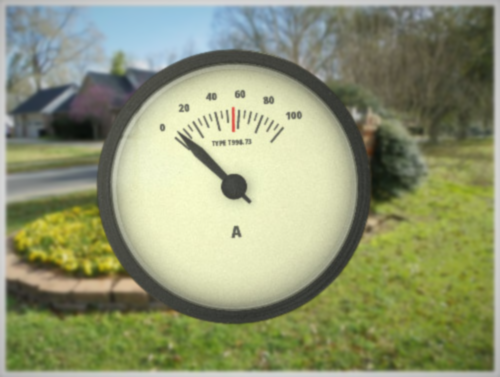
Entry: 5A
